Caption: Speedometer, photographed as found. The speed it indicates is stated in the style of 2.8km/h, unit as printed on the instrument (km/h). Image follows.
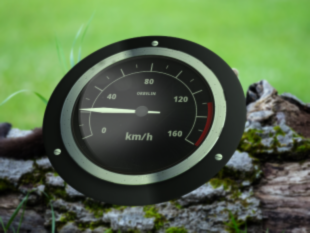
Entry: 20km/h
